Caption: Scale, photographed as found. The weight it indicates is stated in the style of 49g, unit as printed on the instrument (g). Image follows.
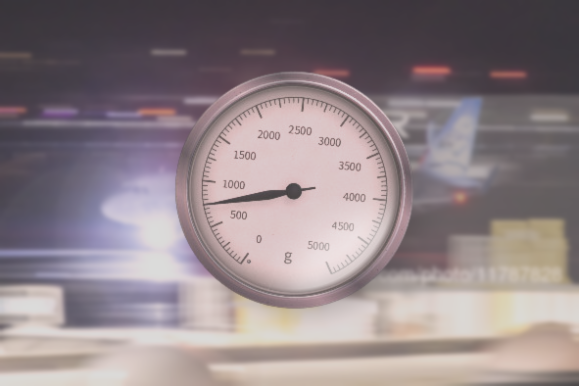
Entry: 750g
